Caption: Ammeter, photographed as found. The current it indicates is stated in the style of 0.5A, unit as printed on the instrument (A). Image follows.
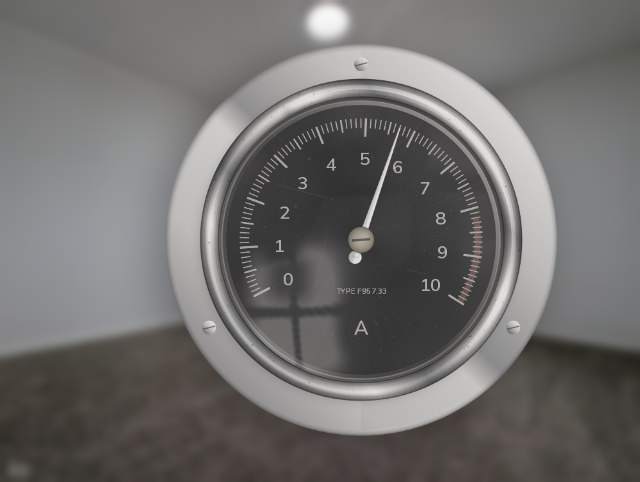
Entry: 5.7A
